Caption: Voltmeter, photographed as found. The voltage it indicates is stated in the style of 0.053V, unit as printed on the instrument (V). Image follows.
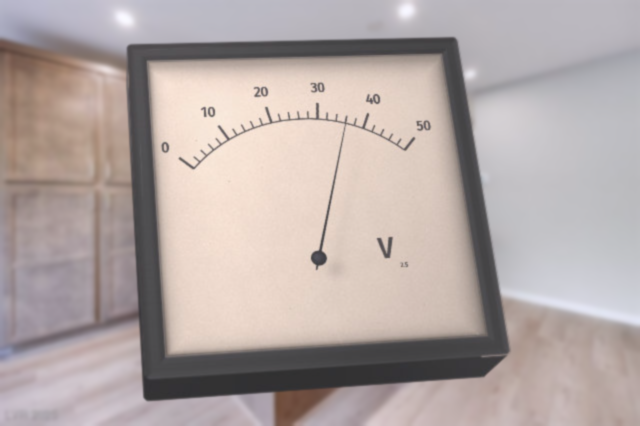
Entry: 36V
